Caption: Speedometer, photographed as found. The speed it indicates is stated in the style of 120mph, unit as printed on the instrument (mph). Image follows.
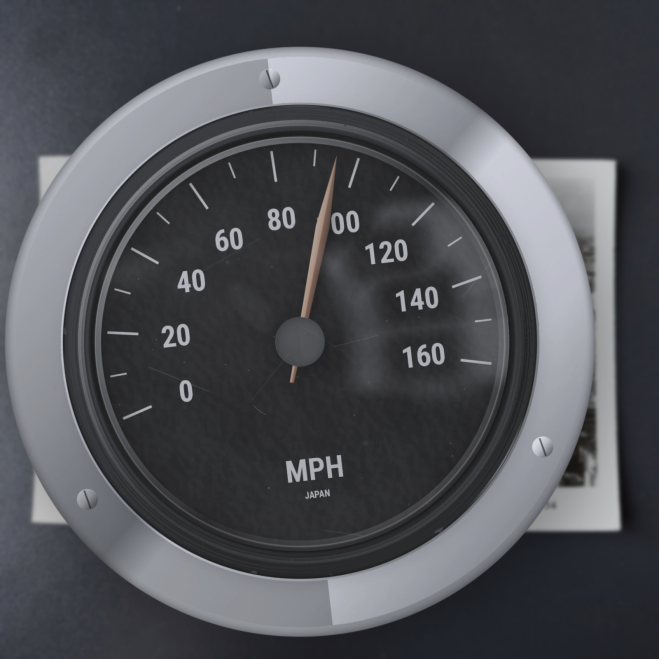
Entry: 95mph
